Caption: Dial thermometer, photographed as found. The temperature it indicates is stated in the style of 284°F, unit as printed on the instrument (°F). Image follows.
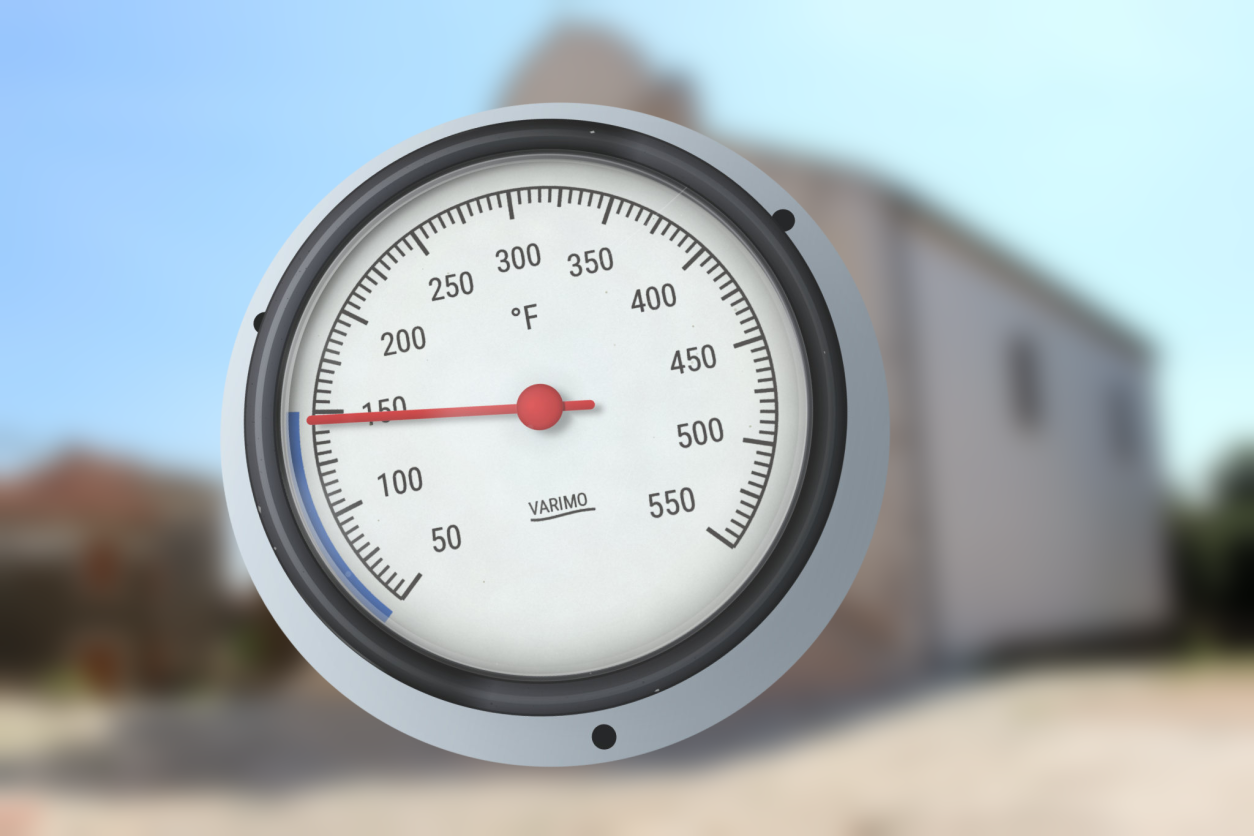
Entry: 145°F
